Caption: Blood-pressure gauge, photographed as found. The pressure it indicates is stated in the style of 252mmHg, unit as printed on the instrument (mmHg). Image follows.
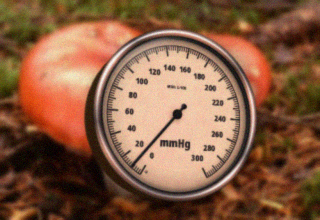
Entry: 10mmHg
